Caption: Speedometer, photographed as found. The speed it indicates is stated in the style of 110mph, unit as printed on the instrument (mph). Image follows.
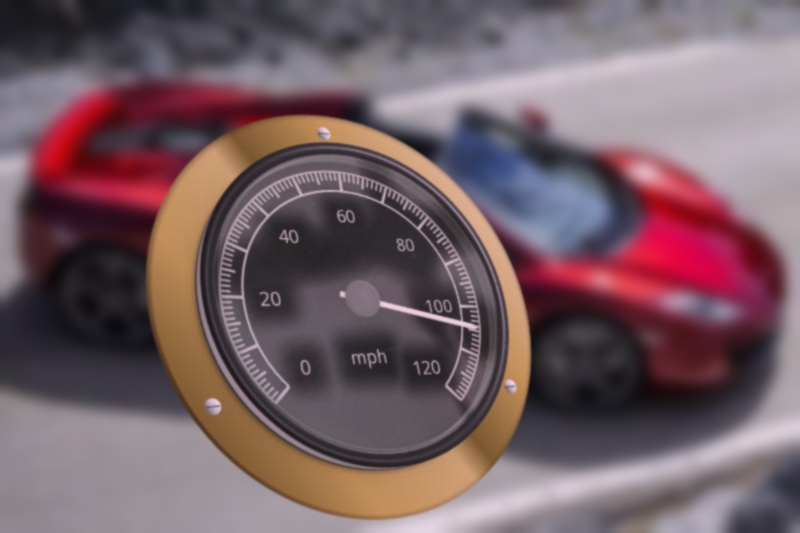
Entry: 105mph
